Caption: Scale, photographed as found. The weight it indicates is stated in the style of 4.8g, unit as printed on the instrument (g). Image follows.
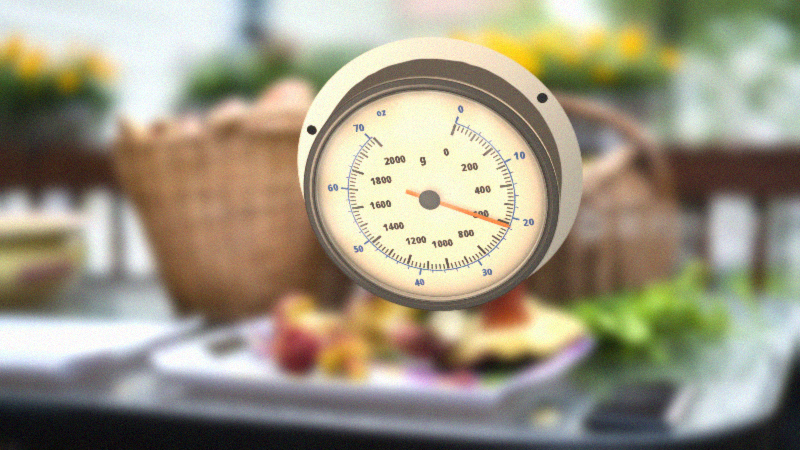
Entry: 600g
